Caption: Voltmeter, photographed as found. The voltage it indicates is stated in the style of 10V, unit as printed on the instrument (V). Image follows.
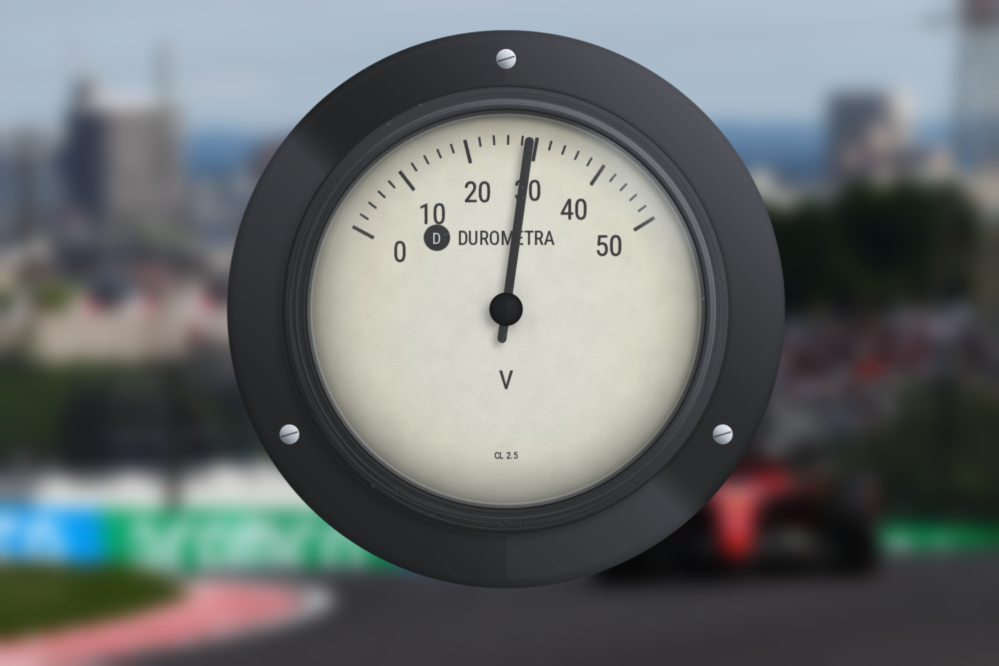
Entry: 29V
